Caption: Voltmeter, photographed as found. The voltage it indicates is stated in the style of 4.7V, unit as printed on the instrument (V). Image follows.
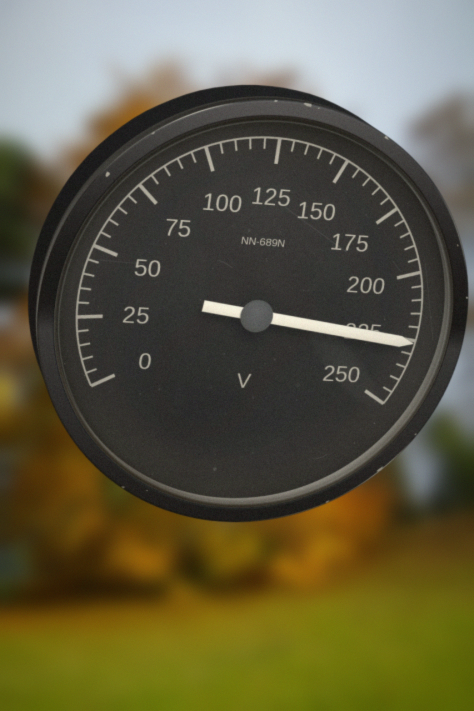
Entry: 225V
